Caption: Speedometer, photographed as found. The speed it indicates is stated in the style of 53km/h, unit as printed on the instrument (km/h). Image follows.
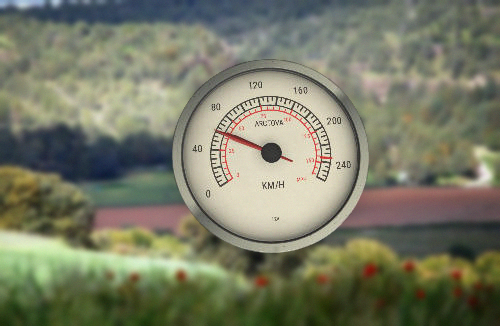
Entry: 60km/h
